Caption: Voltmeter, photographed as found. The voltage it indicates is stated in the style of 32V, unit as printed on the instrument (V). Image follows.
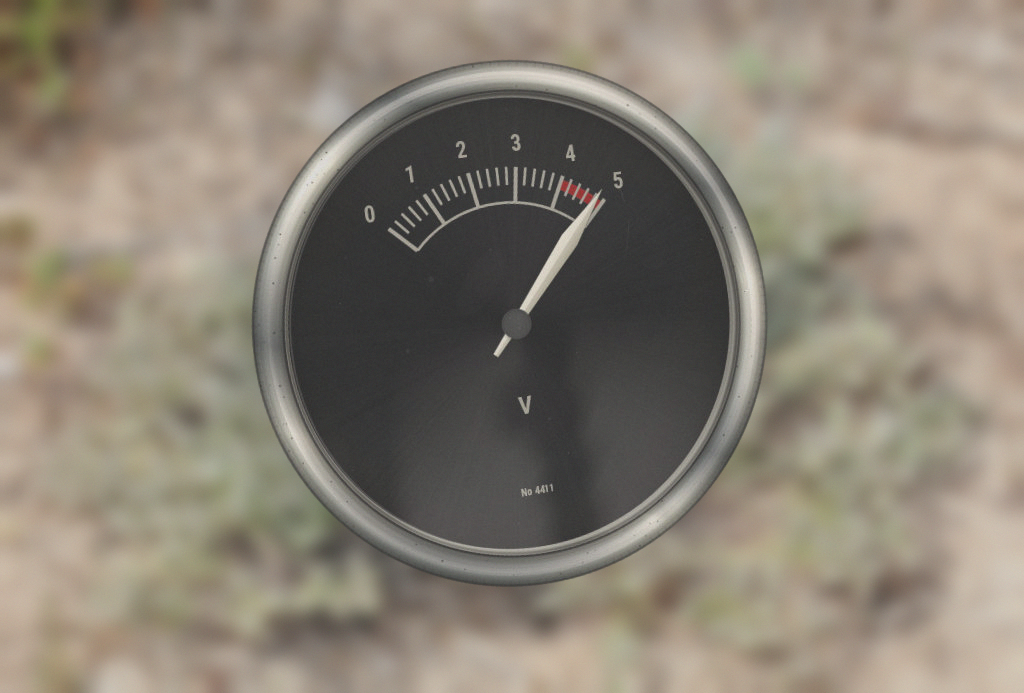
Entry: 4.8V
